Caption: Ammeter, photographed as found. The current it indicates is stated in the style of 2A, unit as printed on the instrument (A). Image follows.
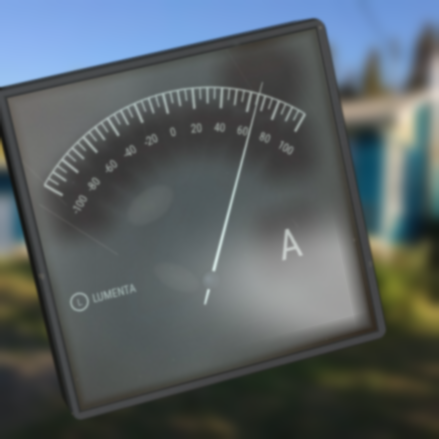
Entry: 65A
